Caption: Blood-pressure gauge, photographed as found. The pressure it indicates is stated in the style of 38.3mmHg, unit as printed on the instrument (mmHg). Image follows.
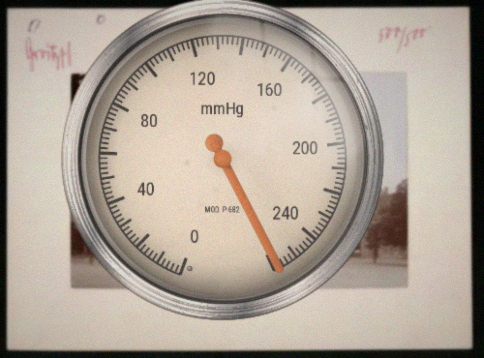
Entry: 258mmHg
